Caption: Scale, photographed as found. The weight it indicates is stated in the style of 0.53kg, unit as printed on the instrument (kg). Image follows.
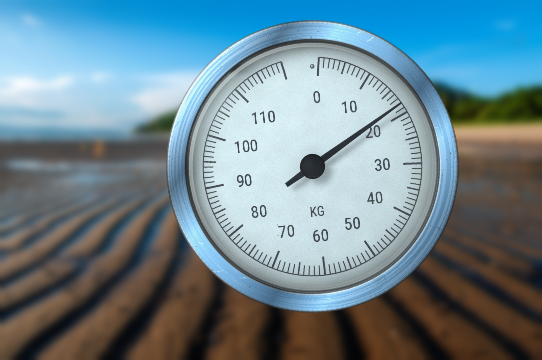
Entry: 18kg
